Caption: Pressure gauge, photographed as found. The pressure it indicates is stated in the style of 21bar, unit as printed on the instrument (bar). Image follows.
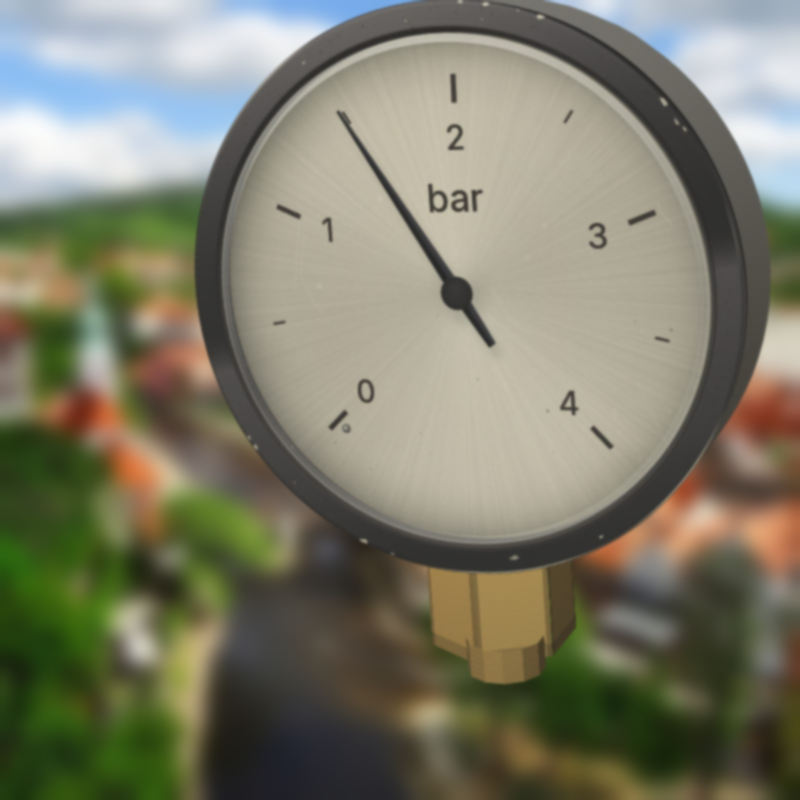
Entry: 1.5bar
